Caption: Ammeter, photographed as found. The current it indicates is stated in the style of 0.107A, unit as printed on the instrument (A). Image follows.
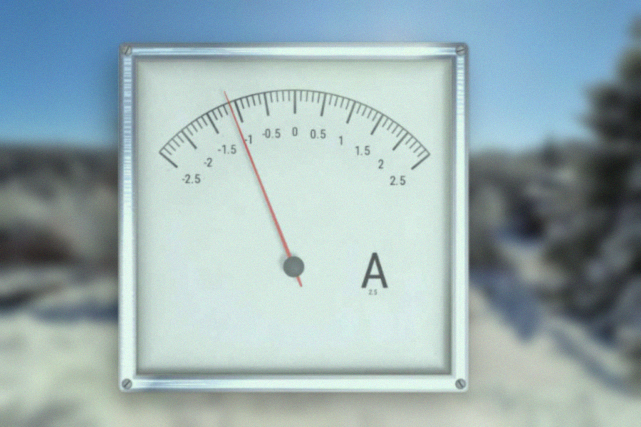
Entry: -1.1A
